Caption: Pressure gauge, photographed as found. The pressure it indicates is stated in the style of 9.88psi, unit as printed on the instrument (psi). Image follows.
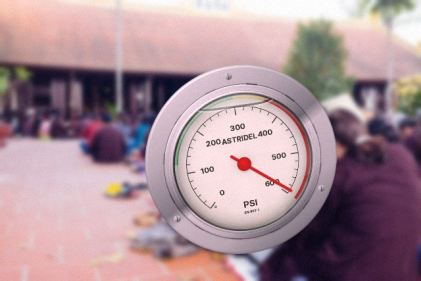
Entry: 590psi
